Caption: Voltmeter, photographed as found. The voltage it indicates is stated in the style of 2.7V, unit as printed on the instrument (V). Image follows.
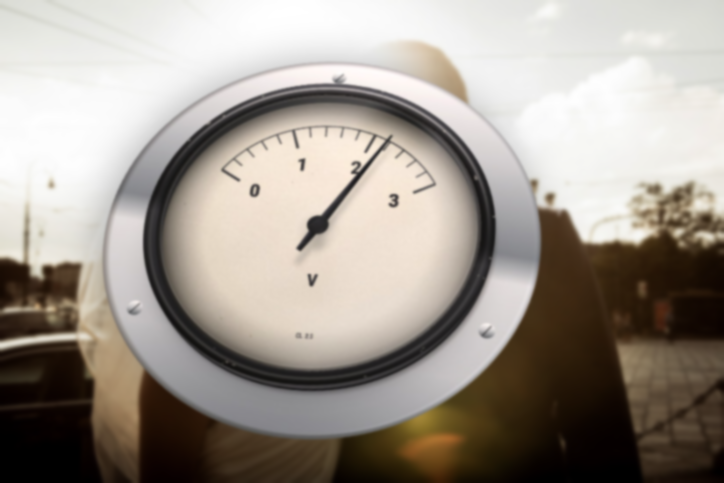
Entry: 2.2V
